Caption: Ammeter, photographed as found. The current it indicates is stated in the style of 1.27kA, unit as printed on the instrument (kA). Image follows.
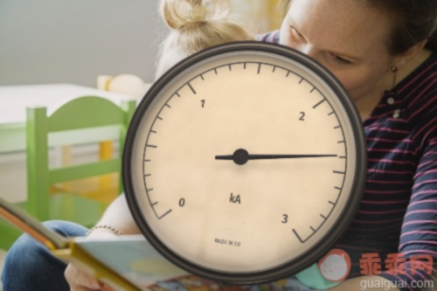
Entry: 2.4kA
